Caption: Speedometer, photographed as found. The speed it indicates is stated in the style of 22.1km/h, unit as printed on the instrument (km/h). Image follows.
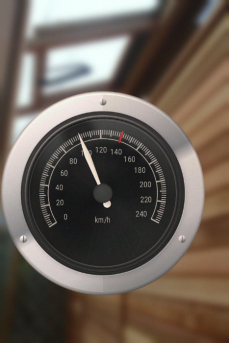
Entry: 100km/h
